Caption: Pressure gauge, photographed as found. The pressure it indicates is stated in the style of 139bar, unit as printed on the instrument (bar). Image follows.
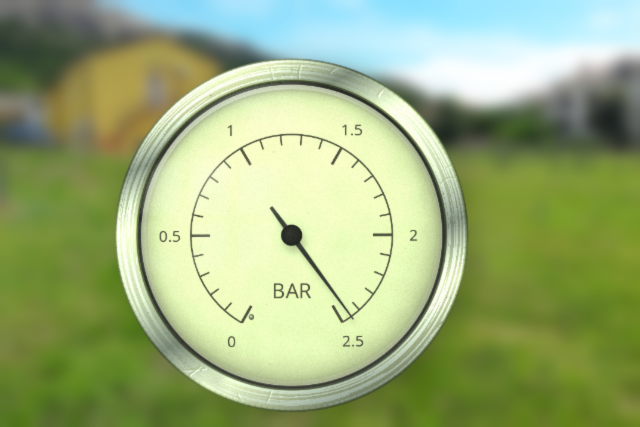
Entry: 2.45bar
